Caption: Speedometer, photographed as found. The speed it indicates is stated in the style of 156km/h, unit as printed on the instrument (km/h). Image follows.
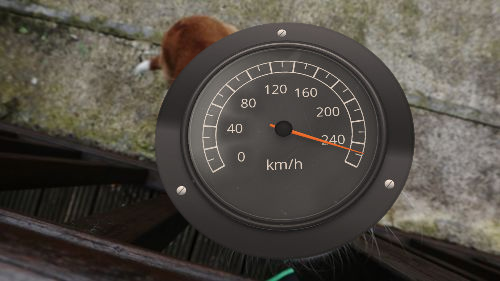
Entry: 250km/h
